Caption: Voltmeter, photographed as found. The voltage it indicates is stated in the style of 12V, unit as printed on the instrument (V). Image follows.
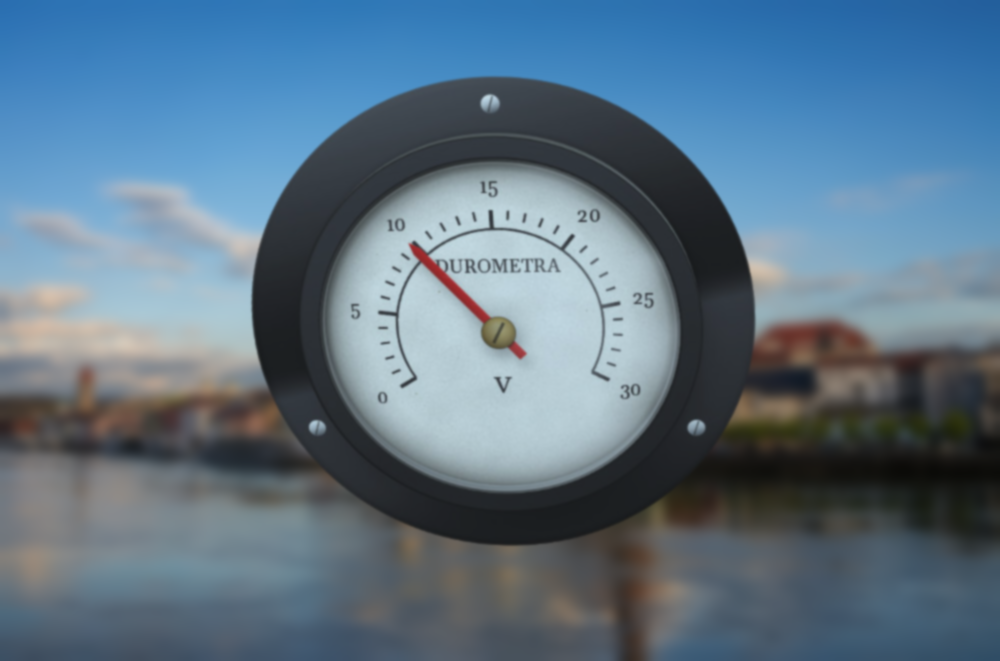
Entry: 10V
